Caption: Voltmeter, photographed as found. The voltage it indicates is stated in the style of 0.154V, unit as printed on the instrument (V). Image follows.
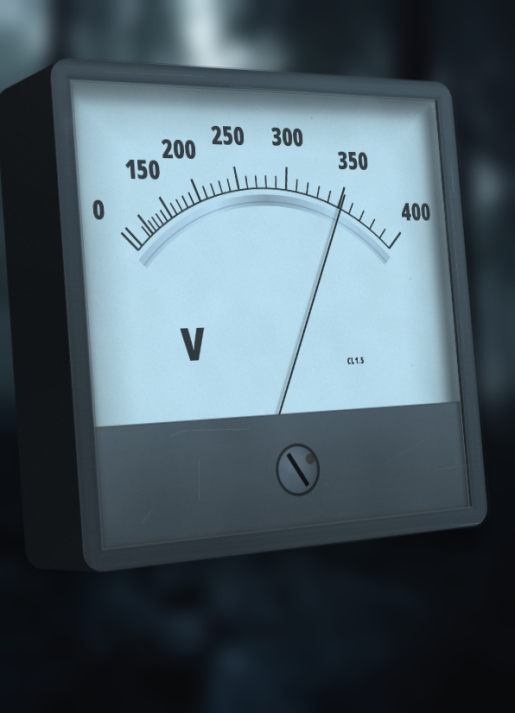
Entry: 350V
